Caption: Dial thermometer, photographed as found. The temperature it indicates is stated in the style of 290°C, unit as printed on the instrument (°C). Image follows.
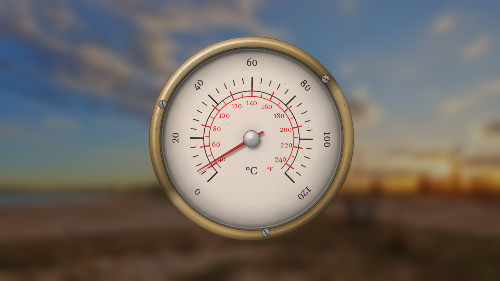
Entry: 6°C
